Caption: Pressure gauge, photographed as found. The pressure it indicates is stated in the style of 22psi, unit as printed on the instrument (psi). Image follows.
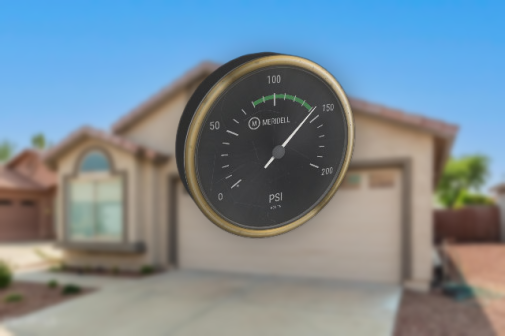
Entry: 140psi
